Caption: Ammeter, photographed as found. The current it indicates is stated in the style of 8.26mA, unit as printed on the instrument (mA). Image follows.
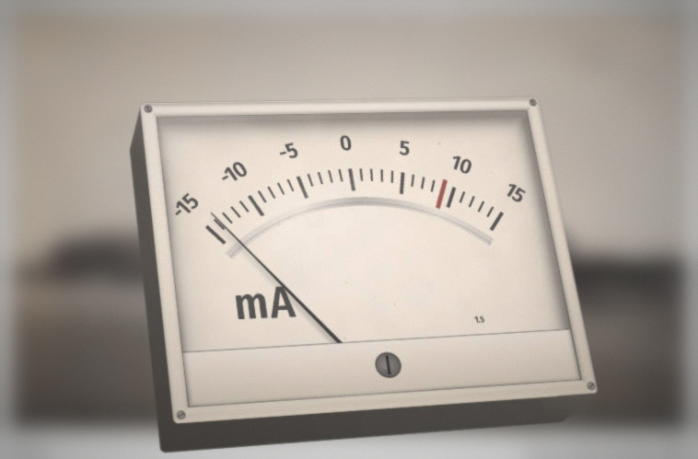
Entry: -14mA
